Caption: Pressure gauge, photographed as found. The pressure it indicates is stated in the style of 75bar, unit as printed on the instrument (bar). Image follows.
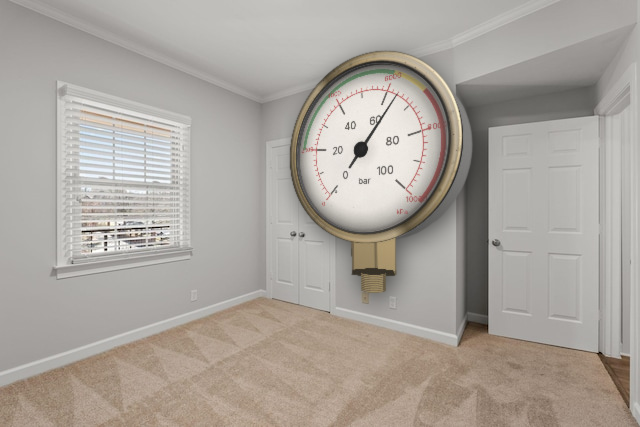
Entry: 65bar
